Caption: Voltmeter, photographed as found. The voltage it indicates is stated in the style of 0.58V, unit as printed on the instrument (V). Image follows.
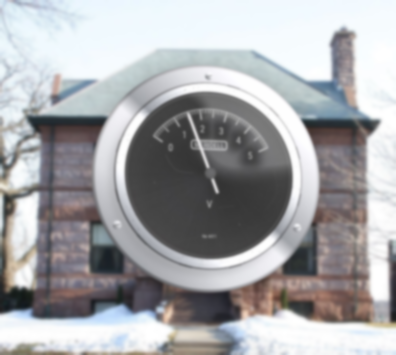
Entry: 1.5V
